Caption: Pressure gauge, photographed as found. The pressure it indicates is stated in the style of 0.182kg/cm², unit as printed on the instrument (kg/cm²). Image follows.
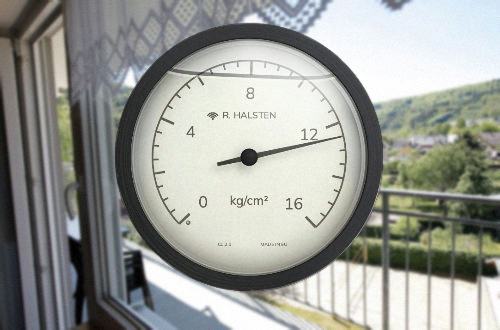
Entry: 12.5kg/cm²
